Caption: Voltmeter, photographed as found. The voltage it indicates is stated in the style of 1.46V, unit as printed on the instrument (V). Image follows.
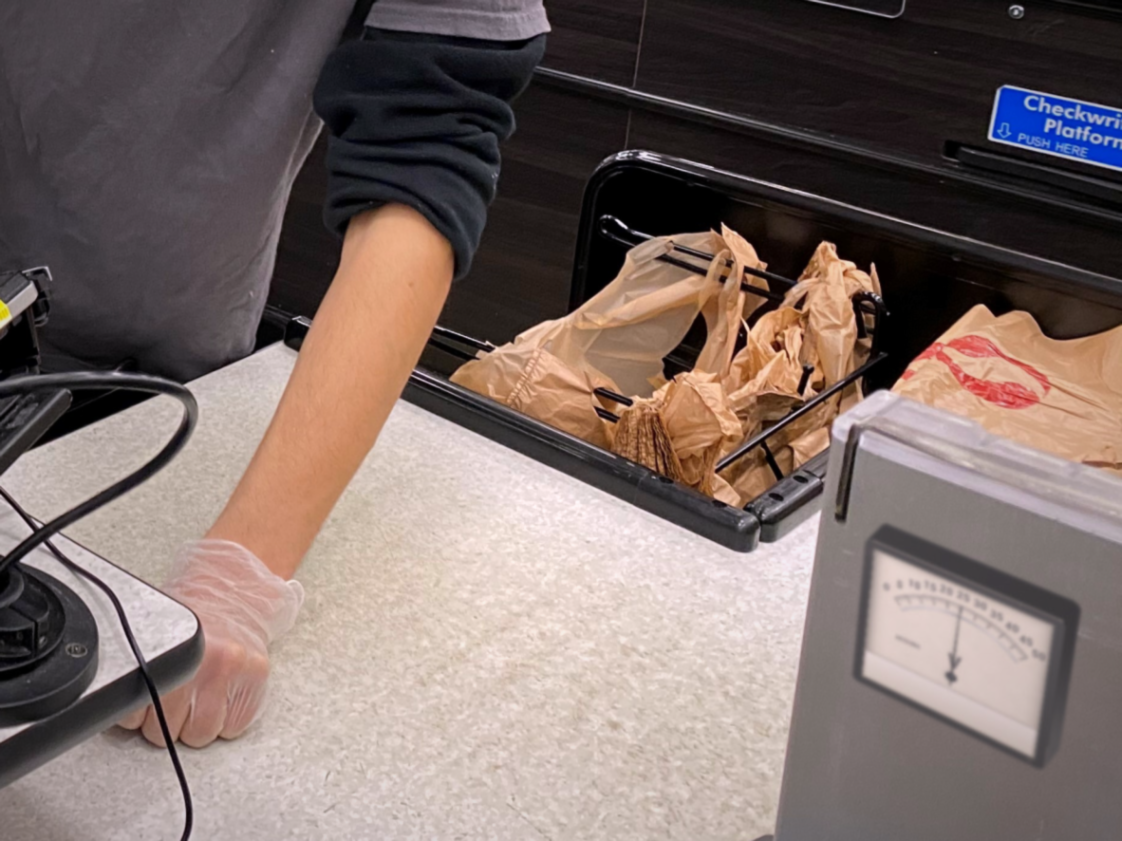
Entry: 25V
